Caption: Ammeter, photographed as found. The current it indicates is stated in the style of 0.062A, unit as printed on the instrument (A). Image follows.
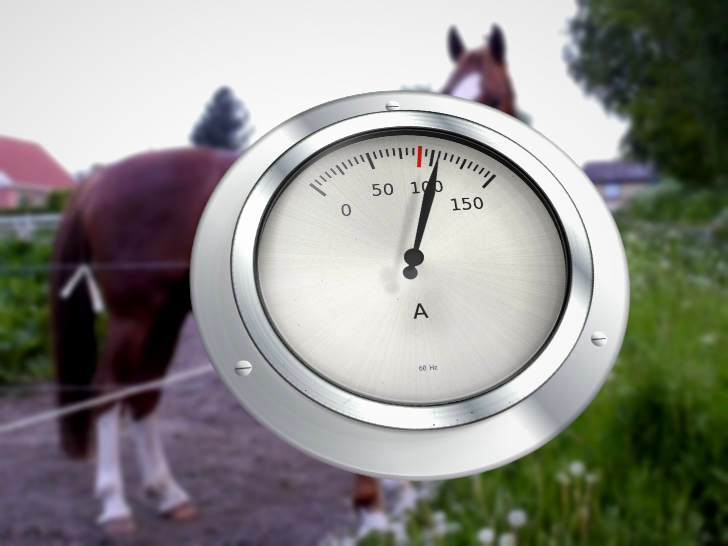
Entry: 105A
